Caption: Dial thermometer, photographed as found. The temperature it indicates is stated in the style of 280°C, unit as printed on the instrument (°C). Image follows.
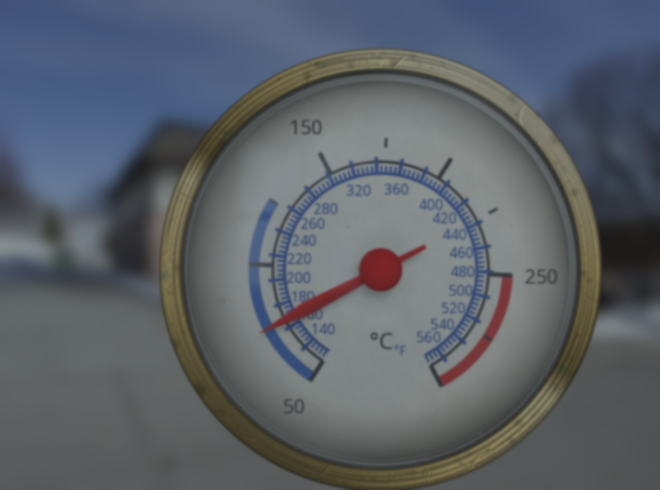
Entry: 75°C
